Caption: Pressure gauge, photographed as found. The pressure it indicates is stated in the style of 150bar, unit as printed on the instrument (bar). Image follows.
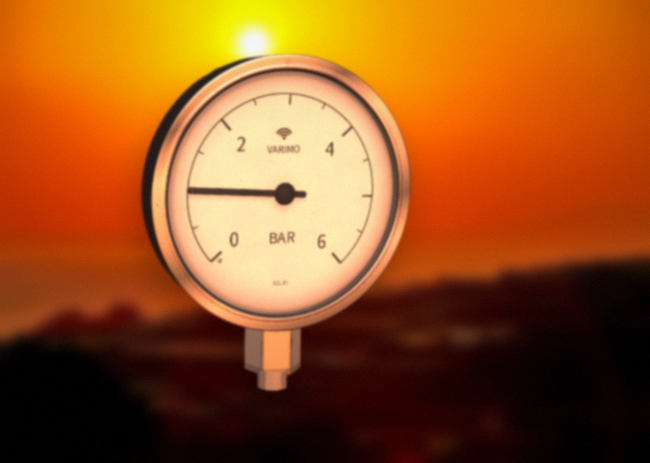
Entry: 1bar
